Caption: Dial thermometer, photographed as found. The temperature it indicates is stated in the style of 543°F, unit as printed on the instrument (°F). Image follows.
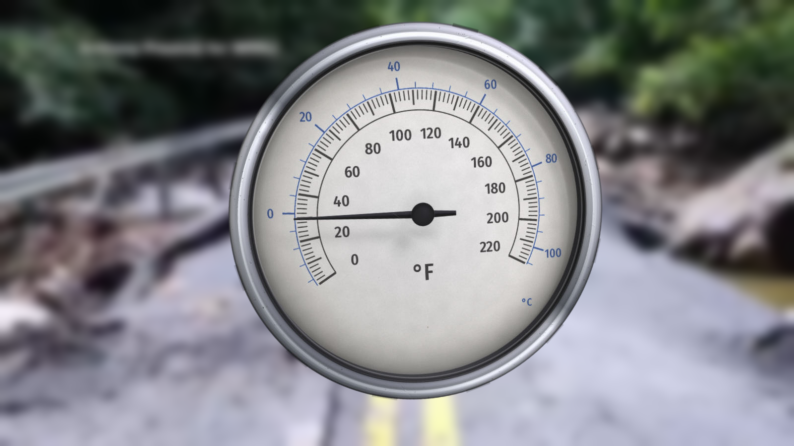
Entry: 30°F
